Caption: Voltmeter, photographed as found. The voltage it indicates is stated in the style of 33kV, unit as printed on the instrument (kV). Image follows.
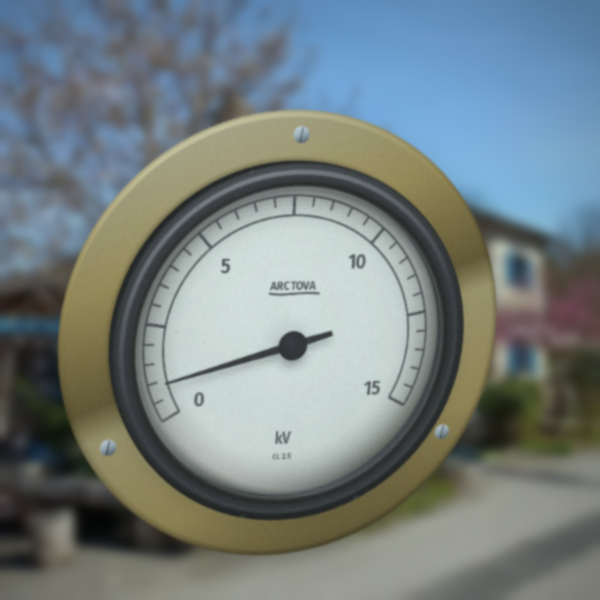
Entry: 1kV
